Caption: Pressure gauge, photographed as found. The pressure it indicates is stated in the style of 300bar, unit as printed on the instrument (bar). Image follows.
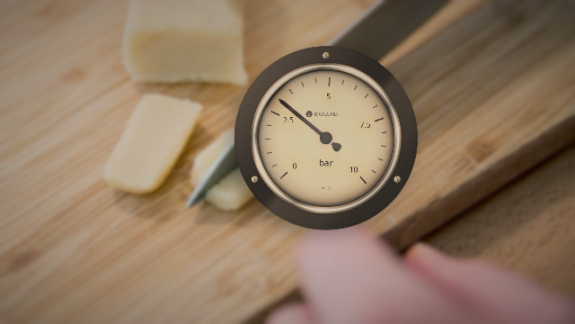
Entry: 3bar
